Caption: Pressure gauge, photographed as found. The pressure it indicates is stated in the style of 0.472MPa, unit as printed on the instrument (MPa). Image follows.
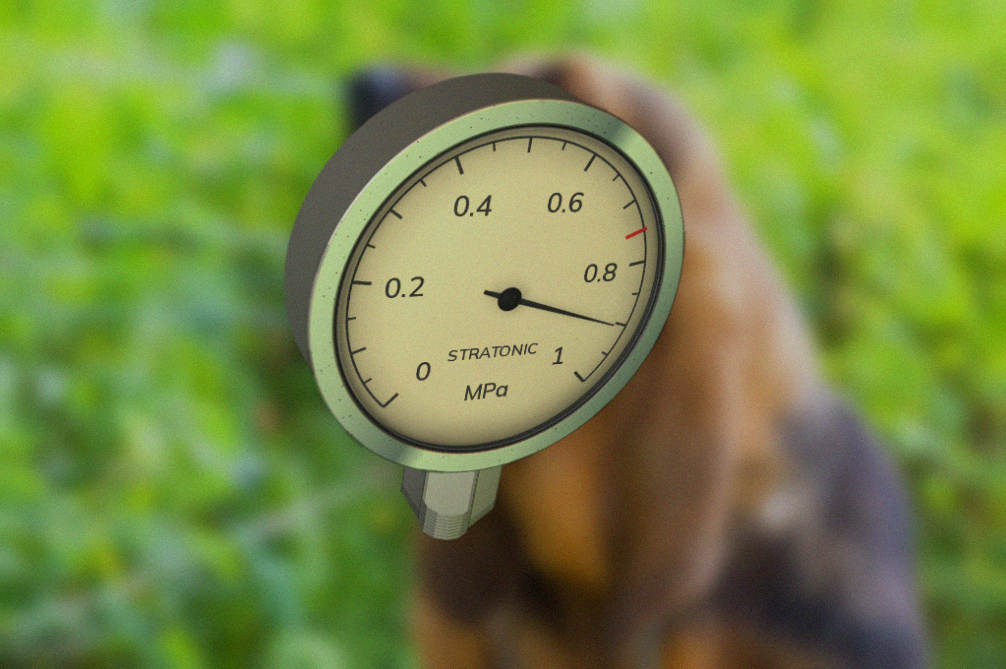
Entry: 0.9MPa
